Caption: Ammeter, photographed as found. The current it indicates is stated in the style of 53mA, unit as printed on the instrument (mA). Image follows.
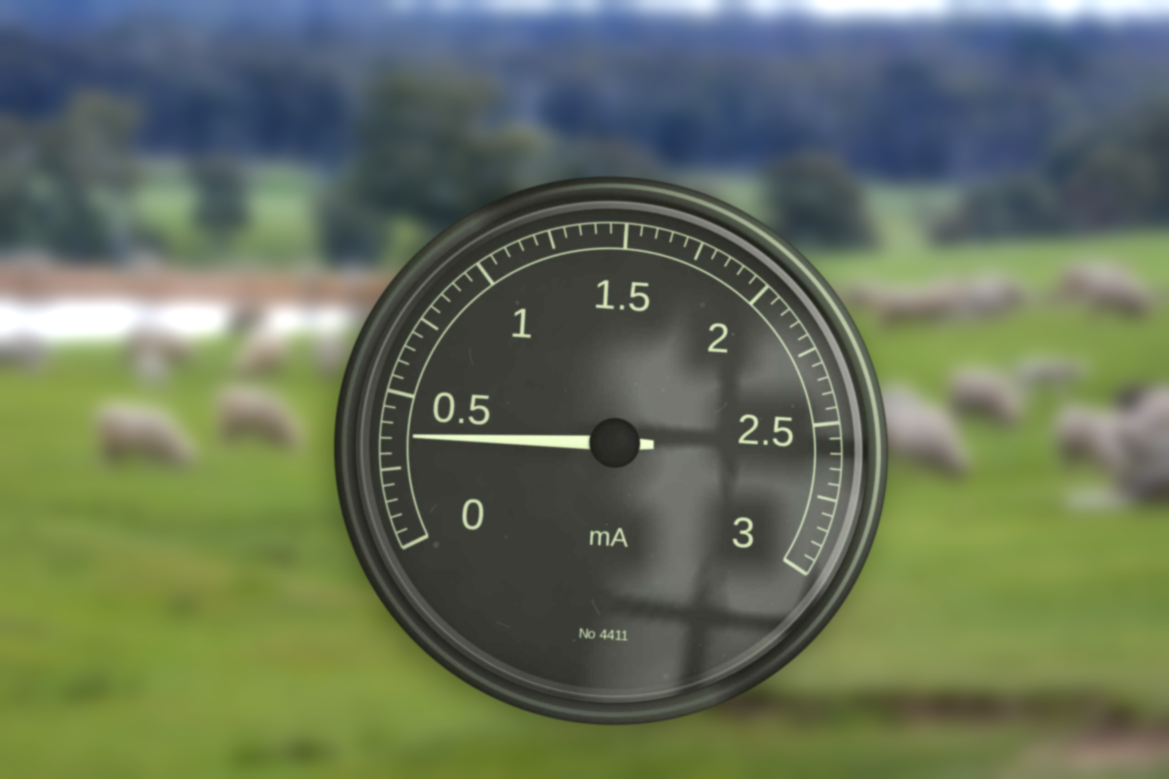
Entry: 0.35mA
